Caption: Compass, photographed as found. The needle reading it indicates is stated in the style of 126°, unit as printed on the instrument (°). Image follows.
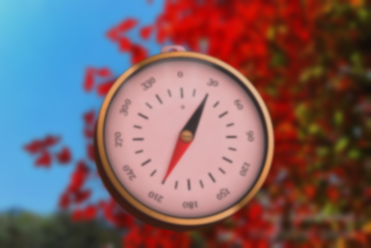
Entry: 210°
